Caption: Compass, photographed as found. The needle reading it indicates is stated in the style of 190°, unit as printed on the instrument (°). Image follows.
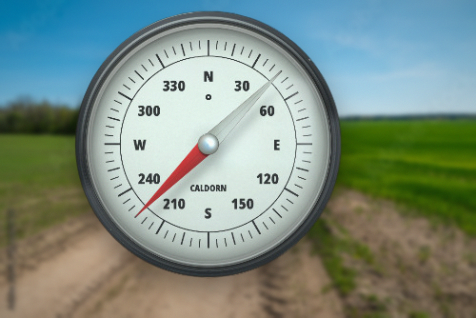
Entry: 225°
